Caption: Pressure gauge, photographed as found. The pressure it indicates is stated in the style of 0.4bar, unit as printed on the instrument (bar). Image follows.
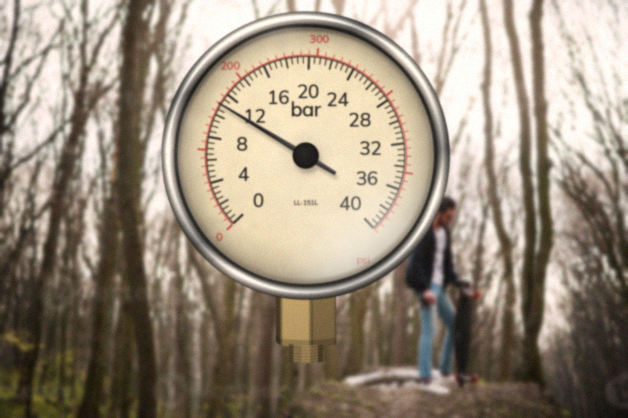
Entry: 11bar
